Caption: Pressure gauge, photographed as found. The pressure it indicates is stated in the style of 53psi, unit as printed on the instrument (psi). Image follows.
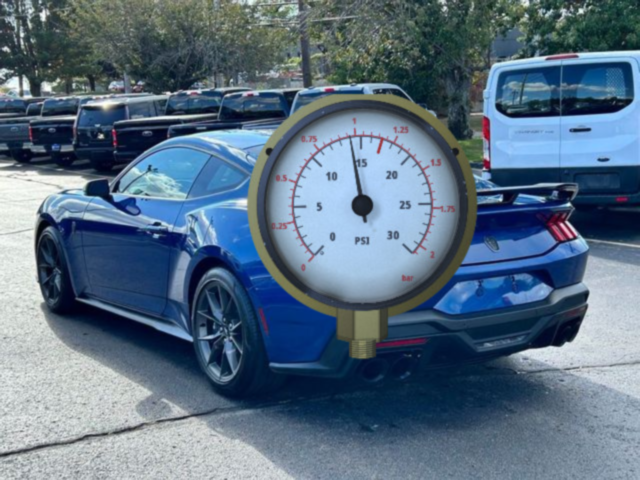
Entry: 14psi
